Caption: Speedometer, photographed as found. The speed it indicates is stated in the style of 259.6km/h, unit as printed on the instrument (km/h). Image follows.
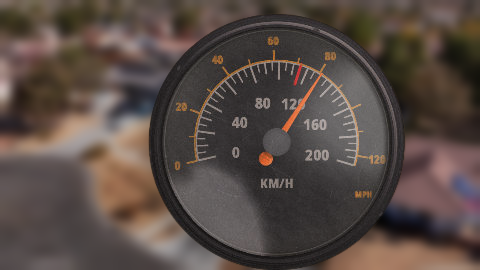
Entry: 130km/h
